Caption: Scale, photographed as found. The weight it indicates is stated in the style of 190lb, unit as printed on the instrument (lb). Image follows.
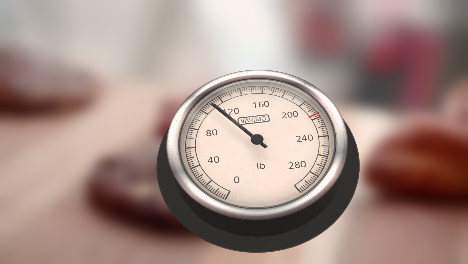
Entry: 110lb
